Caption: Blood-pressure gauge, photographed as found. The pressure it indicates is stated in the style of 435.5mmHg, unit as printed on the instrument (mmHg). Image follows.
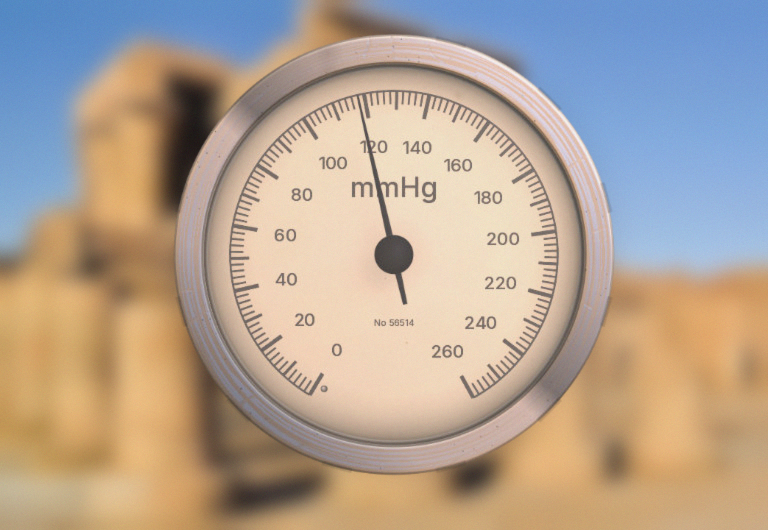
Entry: 118mmHg
